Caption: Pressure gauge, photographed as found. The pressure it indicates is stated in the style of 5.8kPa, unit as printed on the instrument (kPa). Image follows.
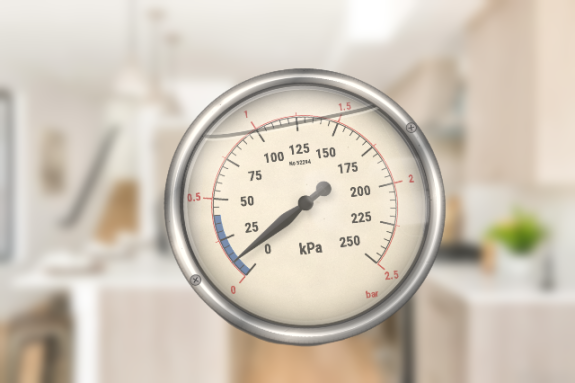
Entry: 10kPa
